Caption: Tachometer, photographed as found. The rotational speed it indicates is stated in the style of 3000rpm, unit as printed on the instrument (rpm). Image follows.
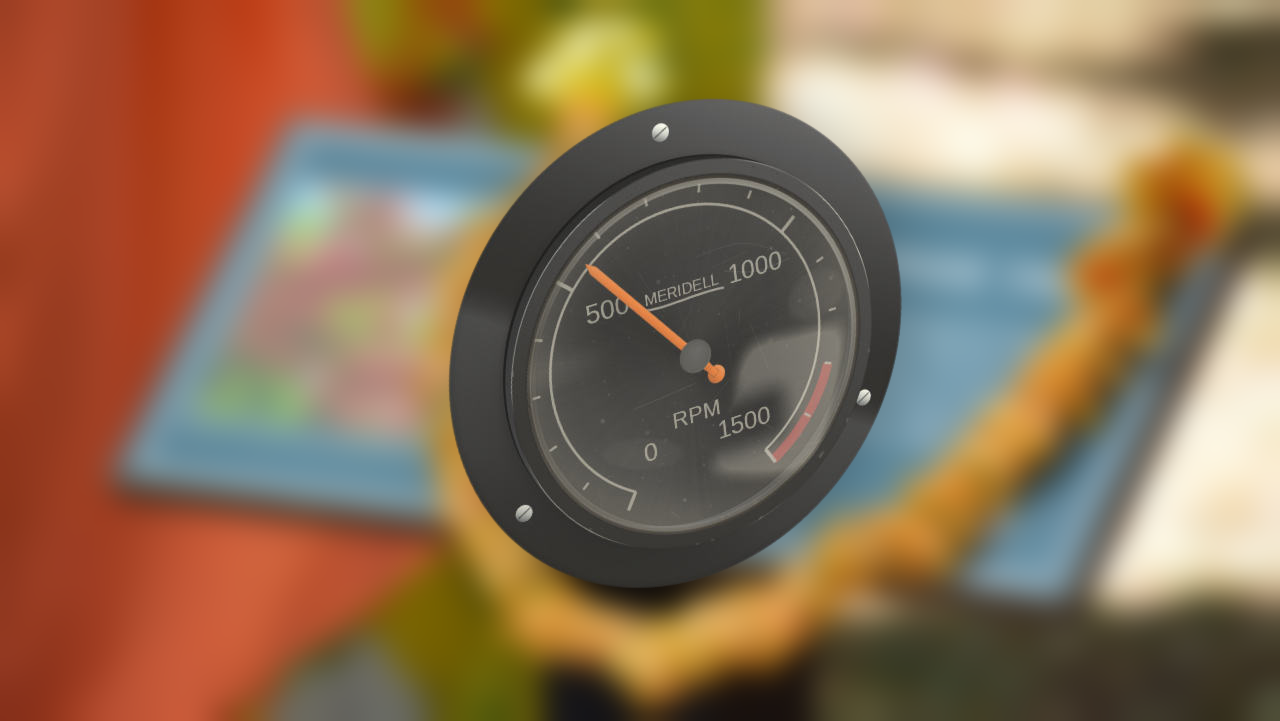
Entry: 550rpm
